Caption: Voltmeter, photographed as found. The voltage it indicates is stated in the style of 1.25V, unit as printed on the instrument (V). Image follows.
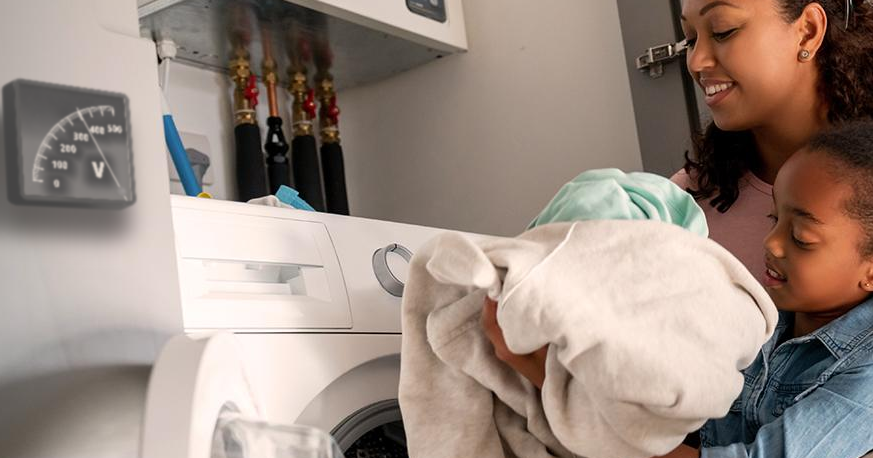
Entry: 350V
